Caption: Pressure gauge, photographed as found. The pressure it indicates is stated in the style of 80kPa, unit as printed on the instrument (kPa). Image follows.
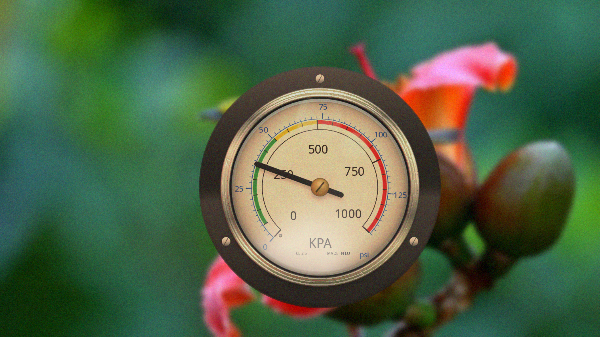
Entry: 250kPa
